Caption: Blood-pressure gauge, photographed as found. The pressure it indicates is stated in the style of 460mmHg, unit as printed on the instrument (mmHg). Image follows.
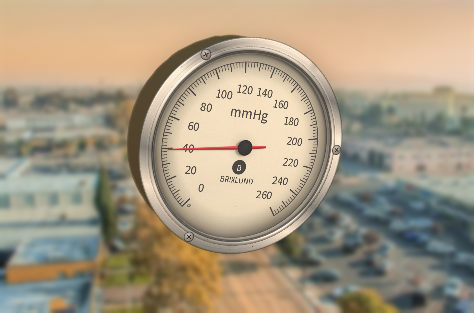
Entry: 40mmHg
